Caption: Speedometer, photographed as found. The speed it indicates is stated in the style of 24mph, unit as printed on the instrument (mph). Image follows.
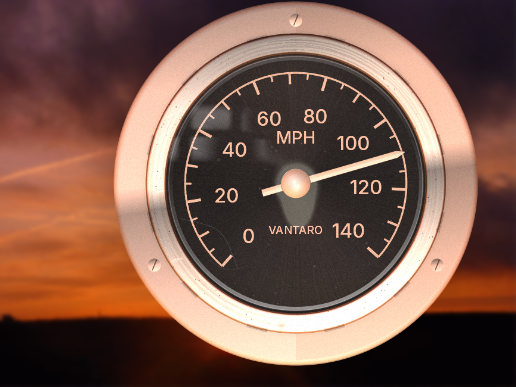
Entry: 110mph
